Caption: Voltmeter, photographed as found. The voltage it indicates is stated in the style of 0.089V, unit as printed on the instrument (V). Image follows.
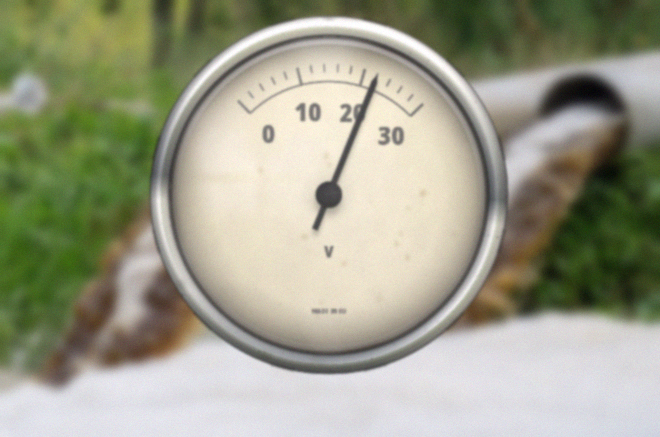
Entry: 22V
